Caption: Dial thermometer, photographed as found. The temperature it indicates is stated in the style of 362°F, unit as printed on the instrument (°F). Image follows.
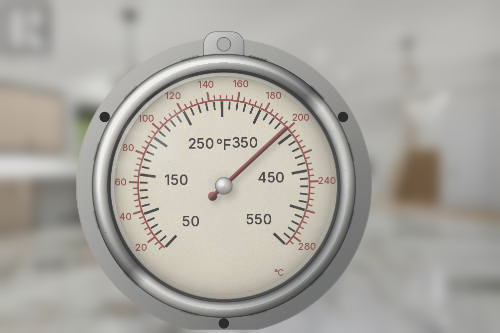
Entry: 390°F
